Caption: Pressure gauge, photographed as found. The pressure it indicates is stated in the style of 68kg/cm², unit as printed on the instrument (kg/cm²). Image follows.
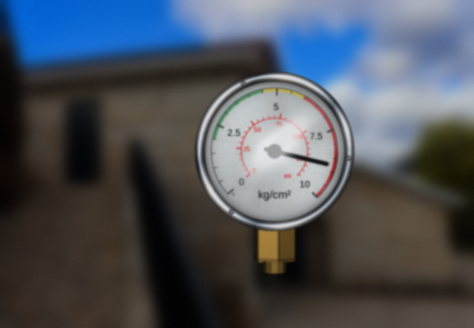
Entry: 8.75kg/cm²
